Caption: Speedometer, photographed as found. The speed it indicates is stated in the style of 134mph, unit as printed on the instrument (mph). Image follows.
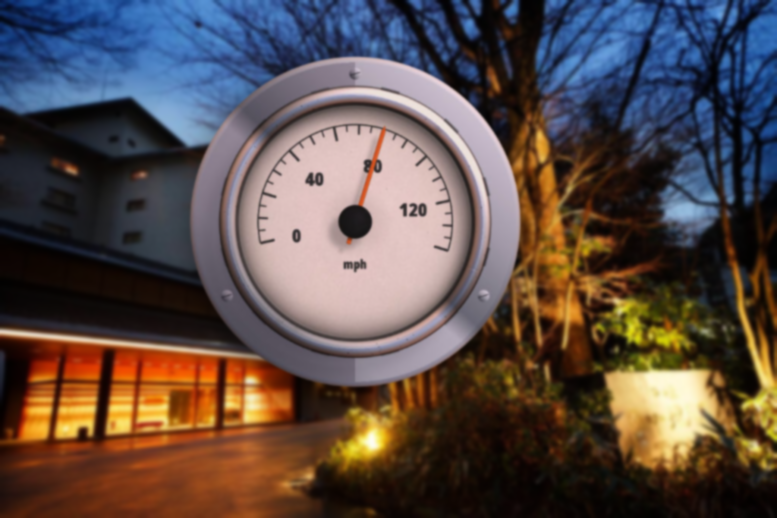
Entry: 80mph
